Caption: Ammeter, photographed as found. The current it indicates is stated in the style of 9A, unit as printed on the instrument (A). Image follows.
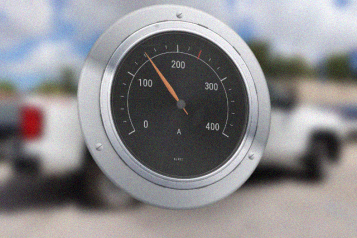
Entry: 140A
